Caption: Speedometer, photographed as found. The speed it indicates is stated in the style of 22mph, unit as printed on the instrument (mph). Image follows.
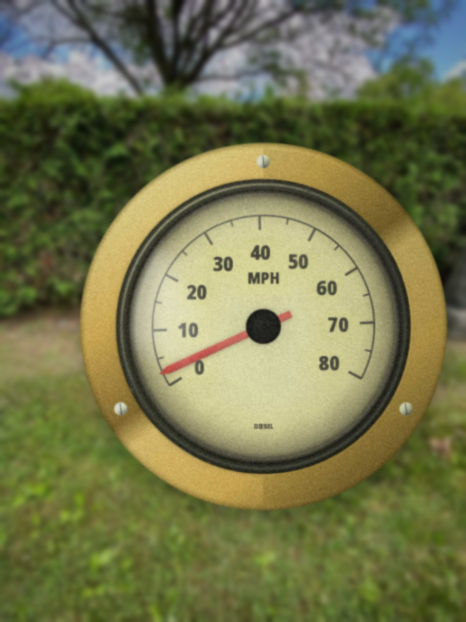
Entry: 2.5mph
